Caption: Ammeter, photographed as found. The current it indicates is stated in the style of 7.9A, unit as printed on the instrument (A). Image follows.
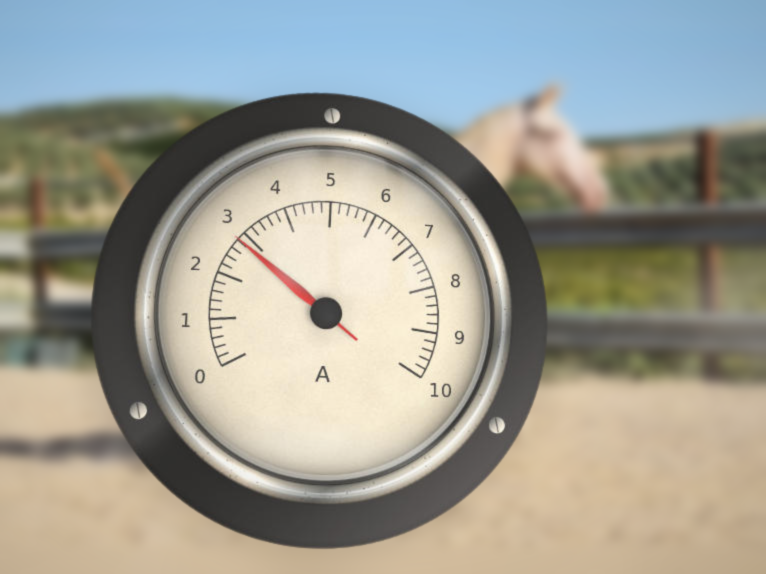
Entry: 2.8A
